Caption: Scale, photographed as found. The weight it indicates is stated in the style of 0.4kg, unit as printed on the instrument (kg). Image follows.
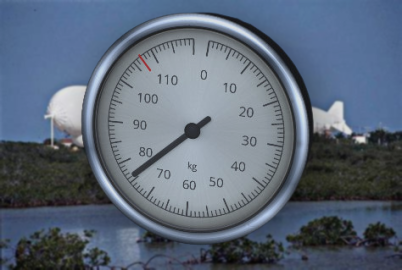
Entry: 76kg
